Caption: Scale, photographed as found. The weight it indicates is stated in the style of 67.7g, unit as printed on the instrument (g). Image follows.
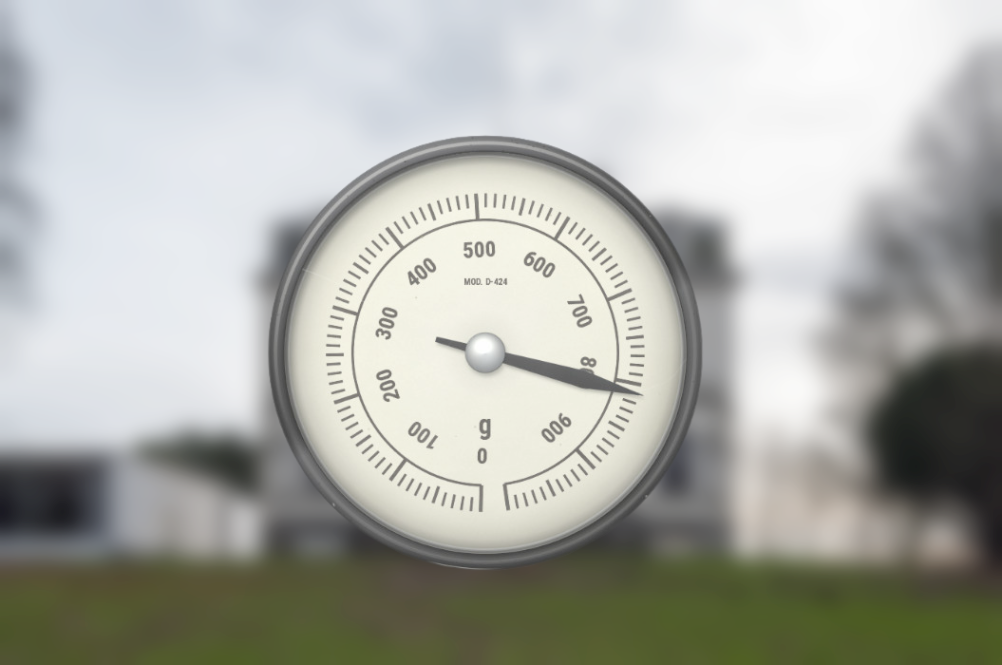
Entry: 810g
